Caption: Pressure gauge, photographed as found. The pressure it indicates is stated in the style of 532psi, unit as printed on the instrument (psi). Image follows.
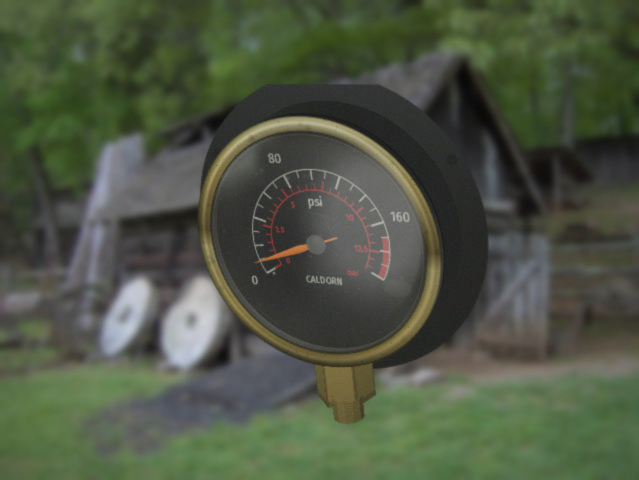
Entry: 10psi
